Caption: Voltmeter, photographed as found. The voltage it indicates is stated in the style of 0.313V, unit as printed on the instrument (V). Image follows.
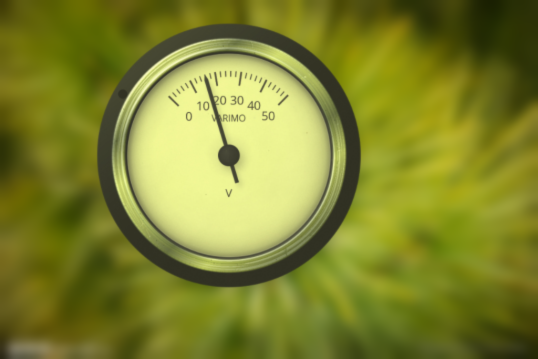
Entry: 16V
